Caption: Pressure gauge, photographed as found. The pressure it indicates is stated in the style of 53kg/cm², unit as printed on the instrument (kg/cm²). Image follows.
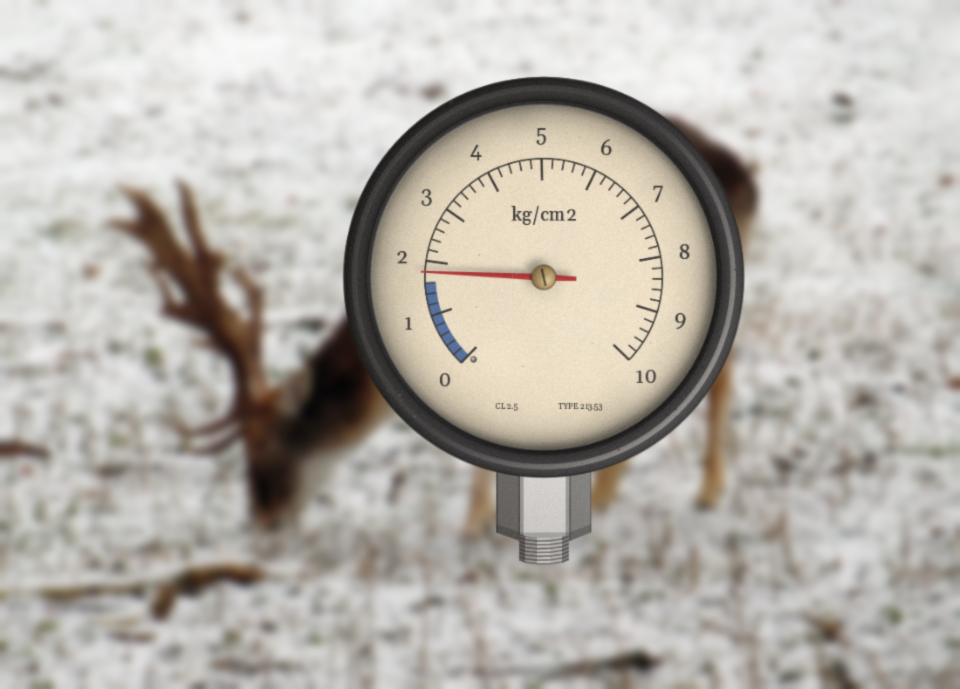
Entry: 1.8kg/cm²
